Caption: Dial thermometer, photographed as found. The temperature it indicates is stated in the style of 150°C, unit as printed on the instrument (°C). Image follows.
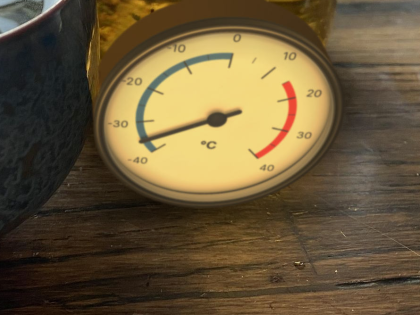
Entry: -35°C
